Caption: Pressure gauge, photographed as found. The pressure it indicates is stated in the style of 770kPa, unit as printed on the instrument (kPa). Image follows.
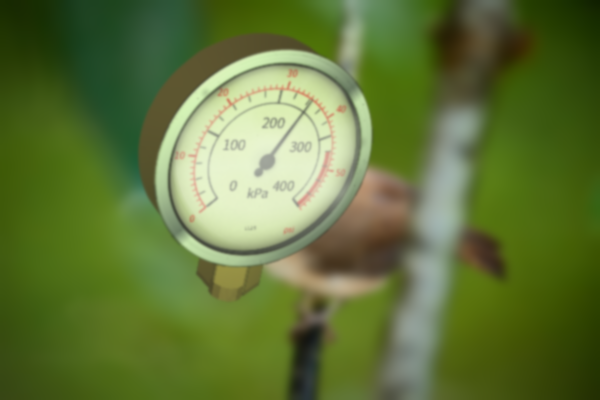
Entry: 240kPa
